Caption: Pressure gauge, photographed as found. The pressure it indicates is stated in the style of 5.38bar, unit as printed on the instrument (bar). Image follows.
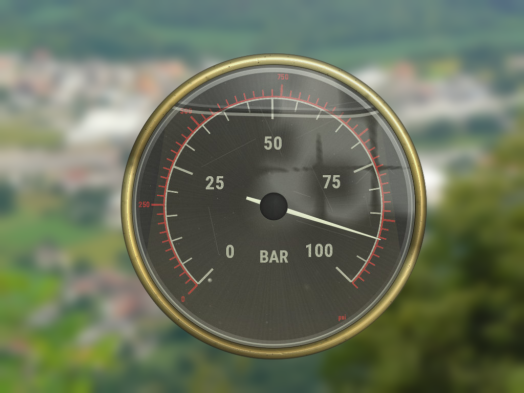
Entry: 90bar
